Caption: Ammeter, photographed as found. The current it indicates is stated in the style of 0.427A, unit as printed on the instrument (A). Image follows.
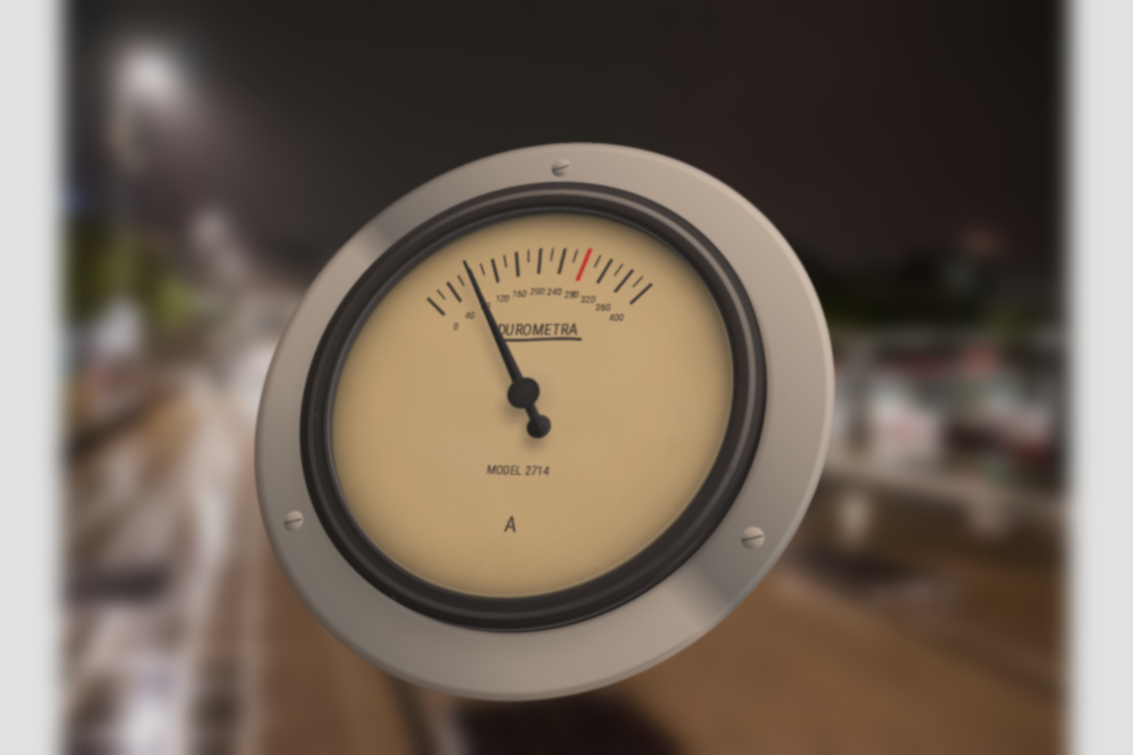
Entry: 80A
